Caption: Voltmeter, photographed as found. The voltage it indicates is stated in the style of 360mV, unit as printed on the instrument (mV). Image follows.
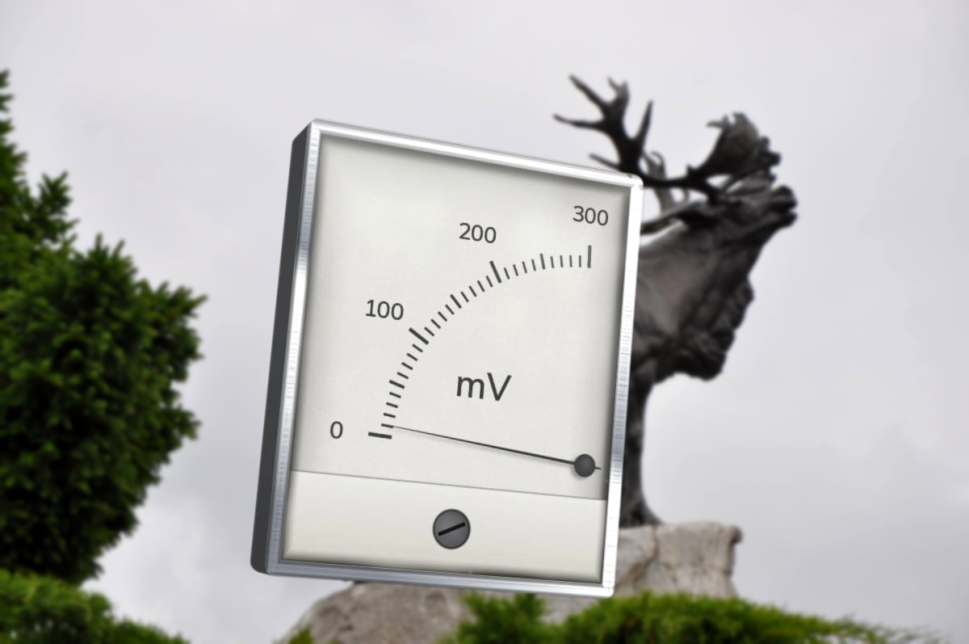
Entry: 10mV
